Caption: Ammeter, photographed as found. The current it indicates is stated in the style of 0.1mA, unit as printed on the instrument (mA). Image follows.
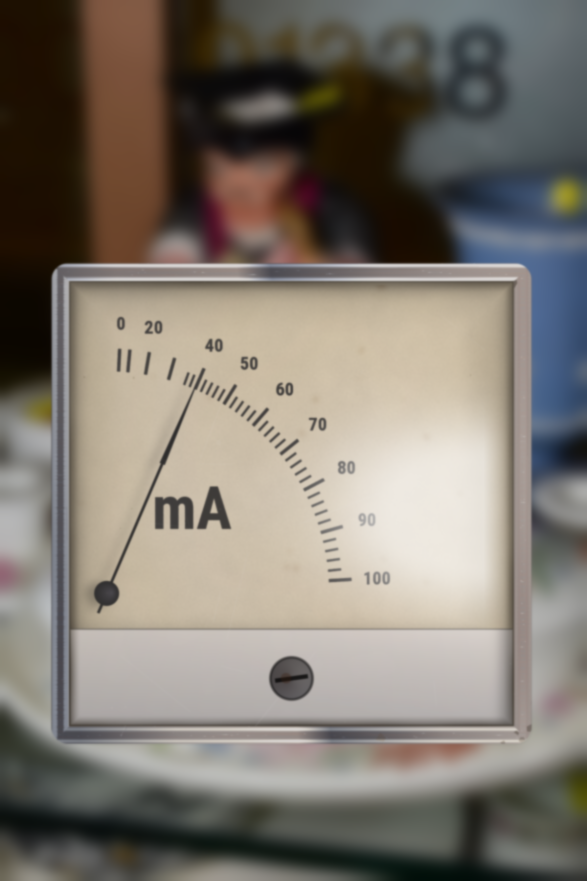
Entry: 40mA
